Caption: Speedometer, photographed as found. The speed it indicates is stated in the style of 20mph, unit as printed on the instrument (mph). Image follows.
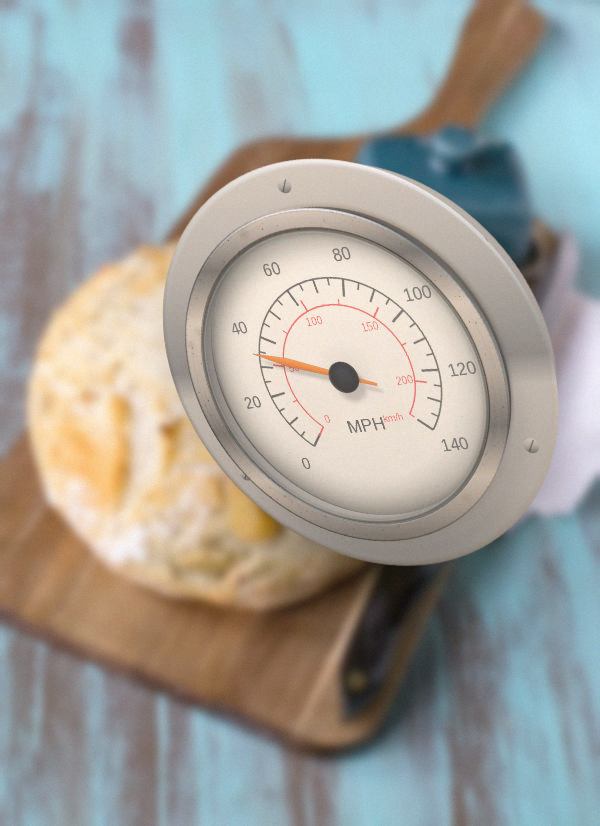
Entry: 35mph
